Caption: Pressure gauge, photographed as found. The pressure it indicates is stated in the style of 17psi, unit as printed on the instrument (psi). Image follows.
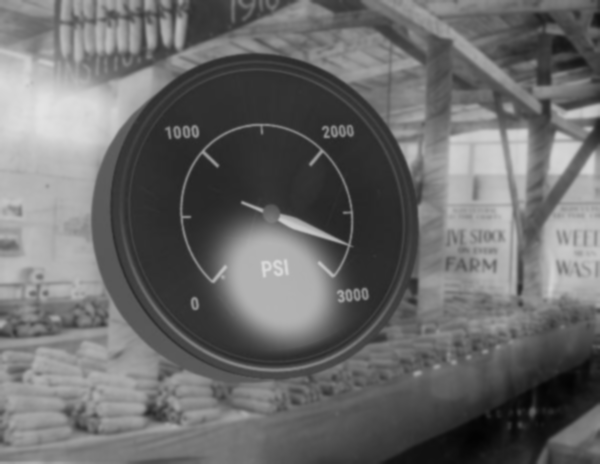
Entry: 2750psi
